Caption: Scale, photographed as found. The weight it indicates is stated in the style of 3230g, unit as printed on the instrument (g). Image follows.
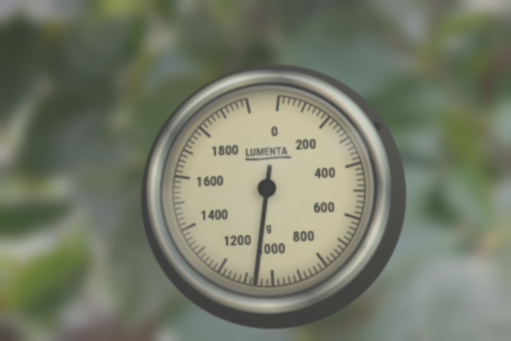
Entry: 1060g
